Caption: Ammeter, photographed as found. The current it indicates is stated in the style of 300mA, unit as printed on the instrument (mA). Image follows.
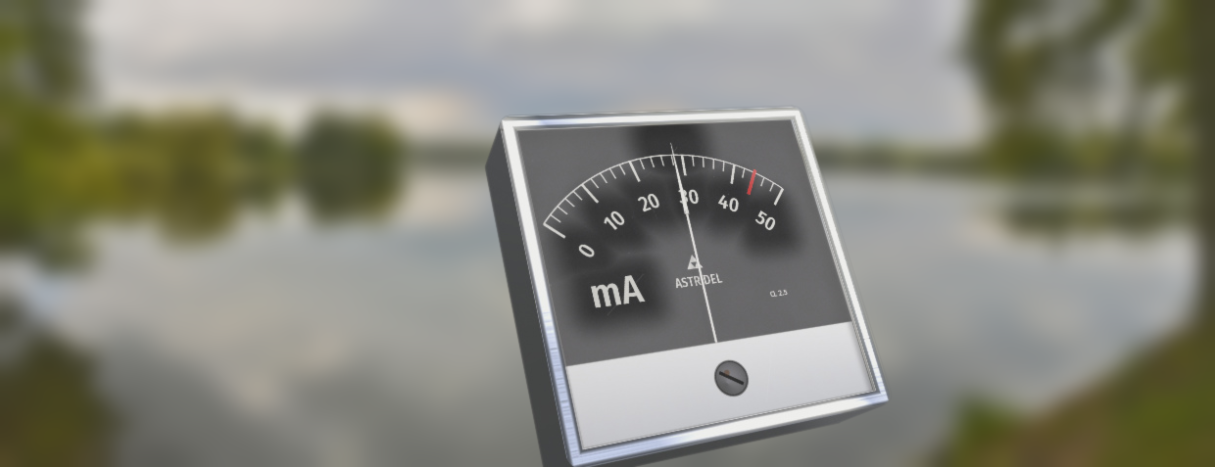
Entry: 28mA
